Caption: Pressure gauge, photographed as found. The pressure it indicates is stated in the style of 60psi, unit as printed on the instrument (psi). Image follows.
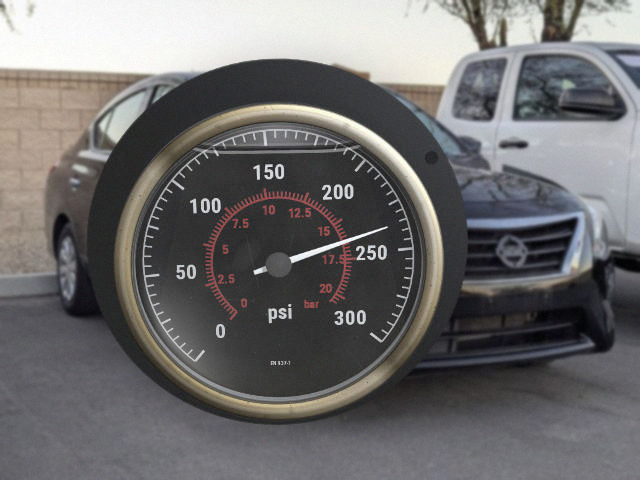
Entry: 235psi
